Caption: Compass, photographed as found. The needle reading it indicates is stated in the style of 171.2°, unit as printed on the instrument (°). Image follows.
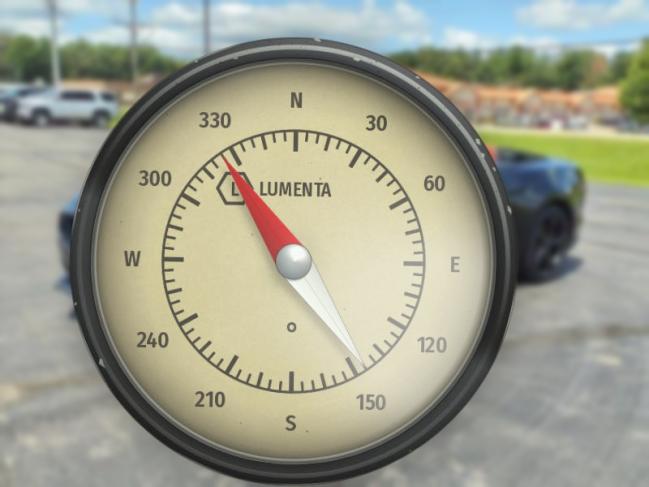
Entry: 325°
